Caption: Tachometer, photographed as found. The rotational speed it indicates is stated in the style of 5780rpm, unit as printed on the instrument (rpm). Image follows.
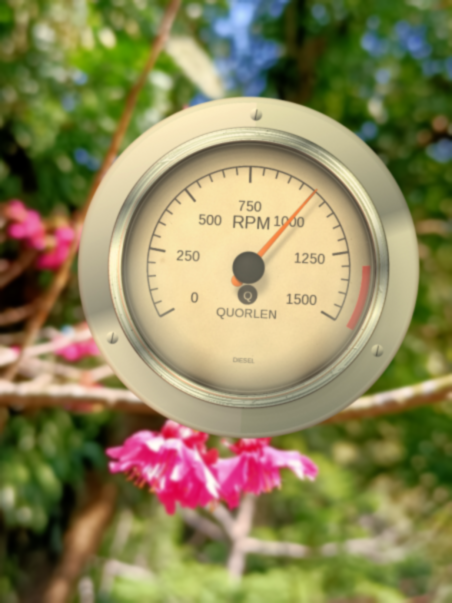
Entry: 1000rpm
